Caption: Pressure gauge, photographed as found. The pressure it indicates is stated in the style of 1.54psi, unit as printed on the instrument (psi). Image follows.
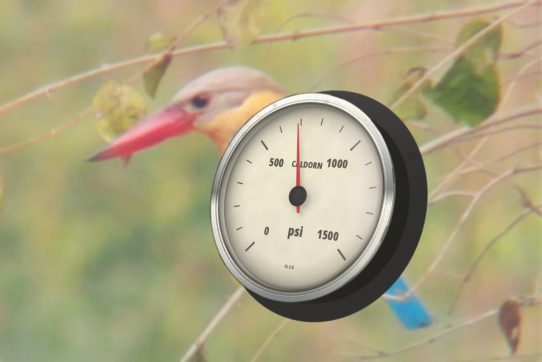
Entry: 700psi
